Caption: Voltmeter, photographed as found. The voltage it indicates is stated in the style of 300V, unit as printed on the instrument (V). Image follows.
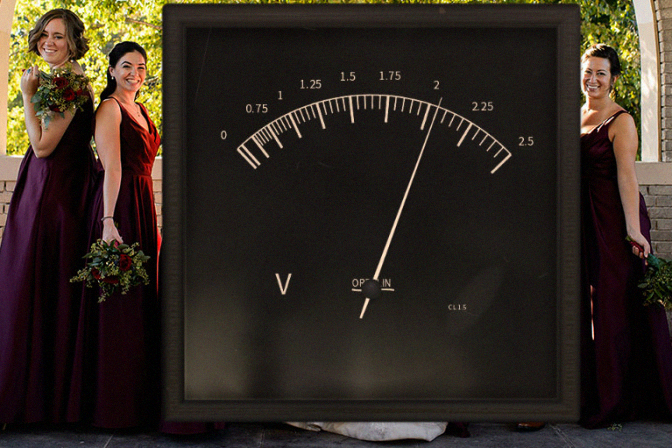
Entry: 2.05V
